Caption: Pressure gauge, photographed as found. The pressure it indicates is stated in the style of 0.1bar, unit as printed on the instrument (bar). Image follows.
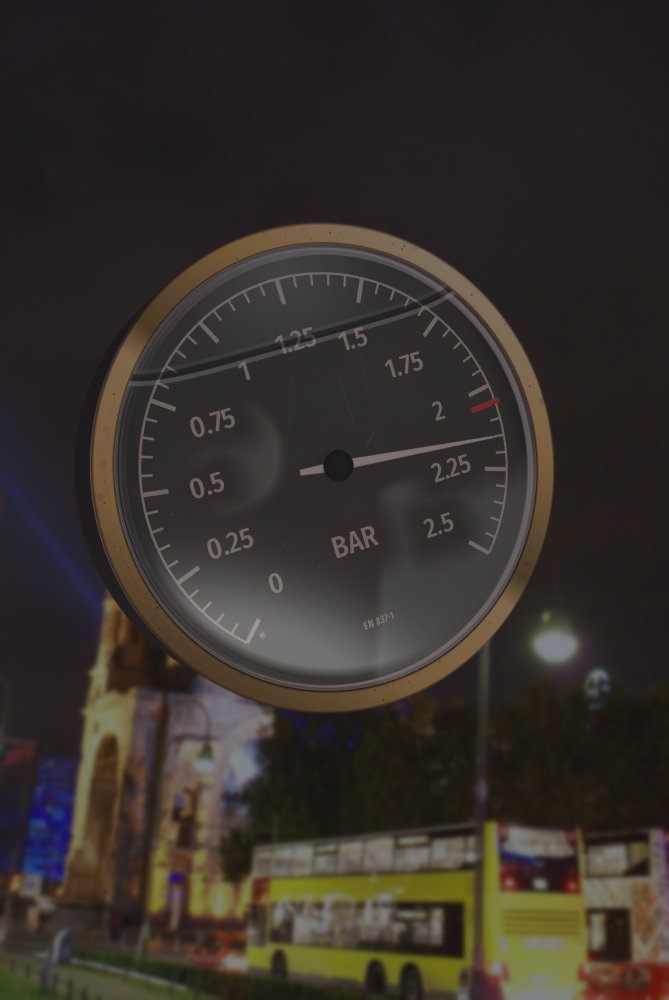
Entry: 2.15bar
